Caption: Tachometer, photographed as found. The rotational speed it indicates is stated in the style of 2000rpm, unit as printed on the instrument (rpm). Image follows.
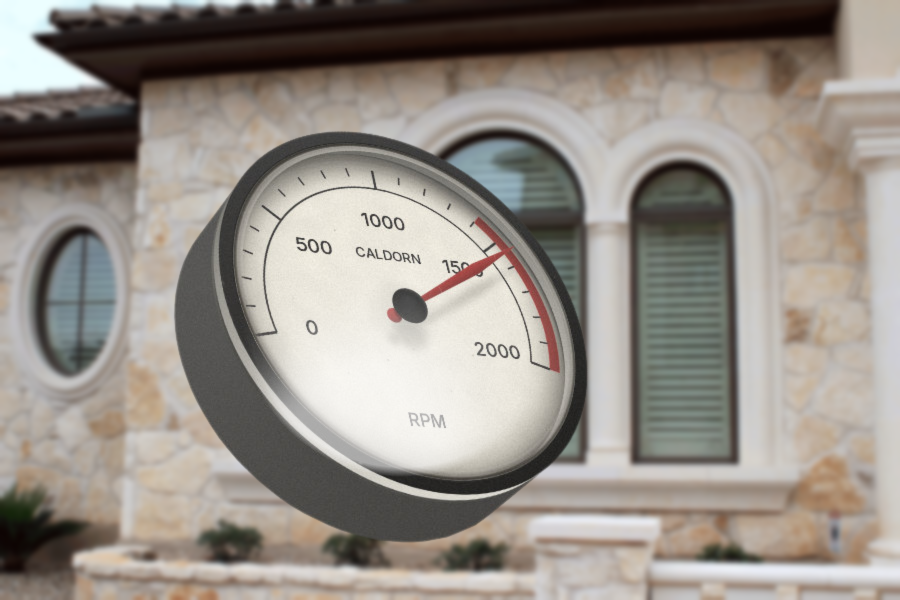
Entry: 1550rpm
